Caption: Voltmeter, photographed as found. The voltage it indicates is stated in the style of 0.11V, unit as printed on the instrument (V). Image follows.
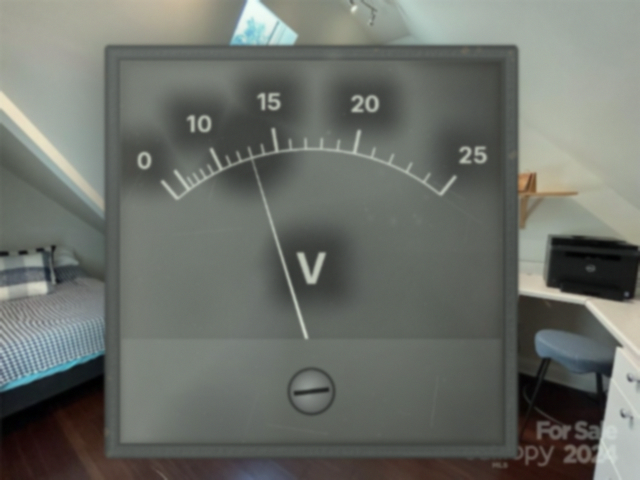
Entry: 13V
